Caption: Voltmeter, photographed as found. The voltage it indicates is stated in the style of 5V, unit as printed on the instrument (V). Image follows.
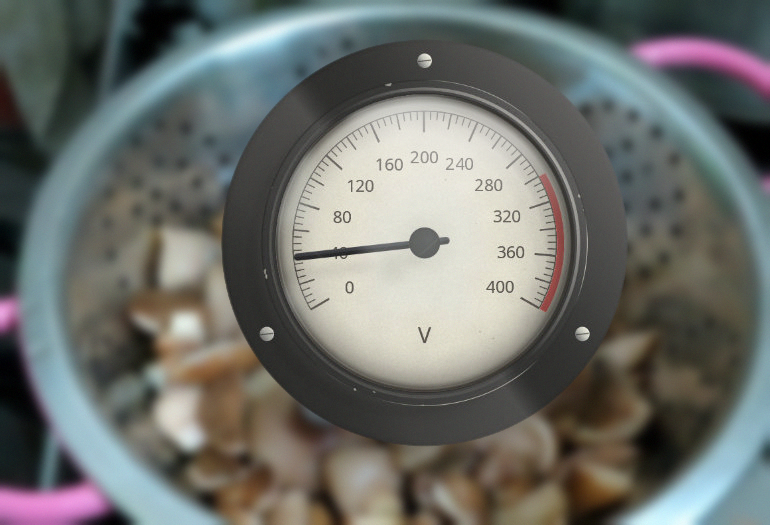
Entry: 40V
